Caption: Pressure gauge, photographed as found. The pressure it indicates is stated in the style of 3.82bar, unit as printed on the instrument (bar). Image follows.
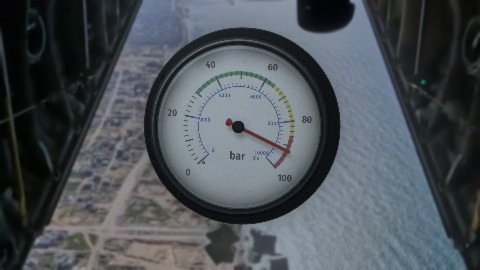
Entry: 92bar
